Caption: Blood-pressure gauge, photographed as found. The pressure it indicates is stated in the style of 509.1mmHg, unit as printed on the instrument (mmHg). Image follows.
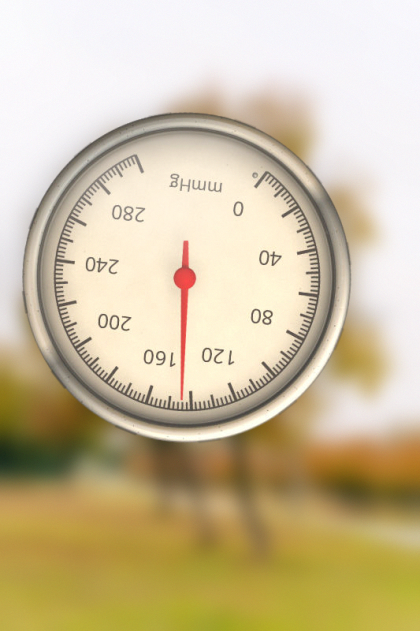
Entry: 144mmHg
